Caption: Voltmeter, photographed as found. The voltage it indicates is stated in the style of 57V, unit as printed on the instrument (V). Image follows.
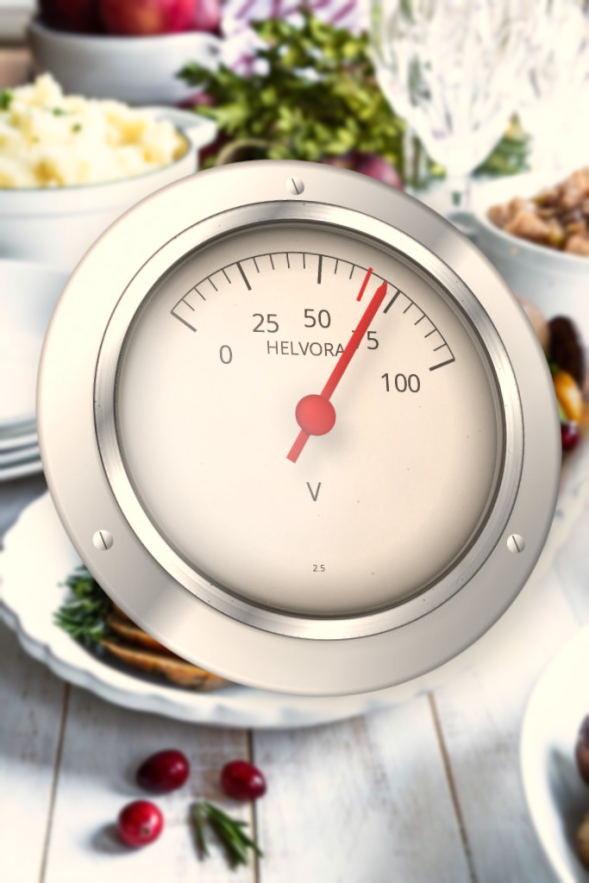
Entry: 70V
